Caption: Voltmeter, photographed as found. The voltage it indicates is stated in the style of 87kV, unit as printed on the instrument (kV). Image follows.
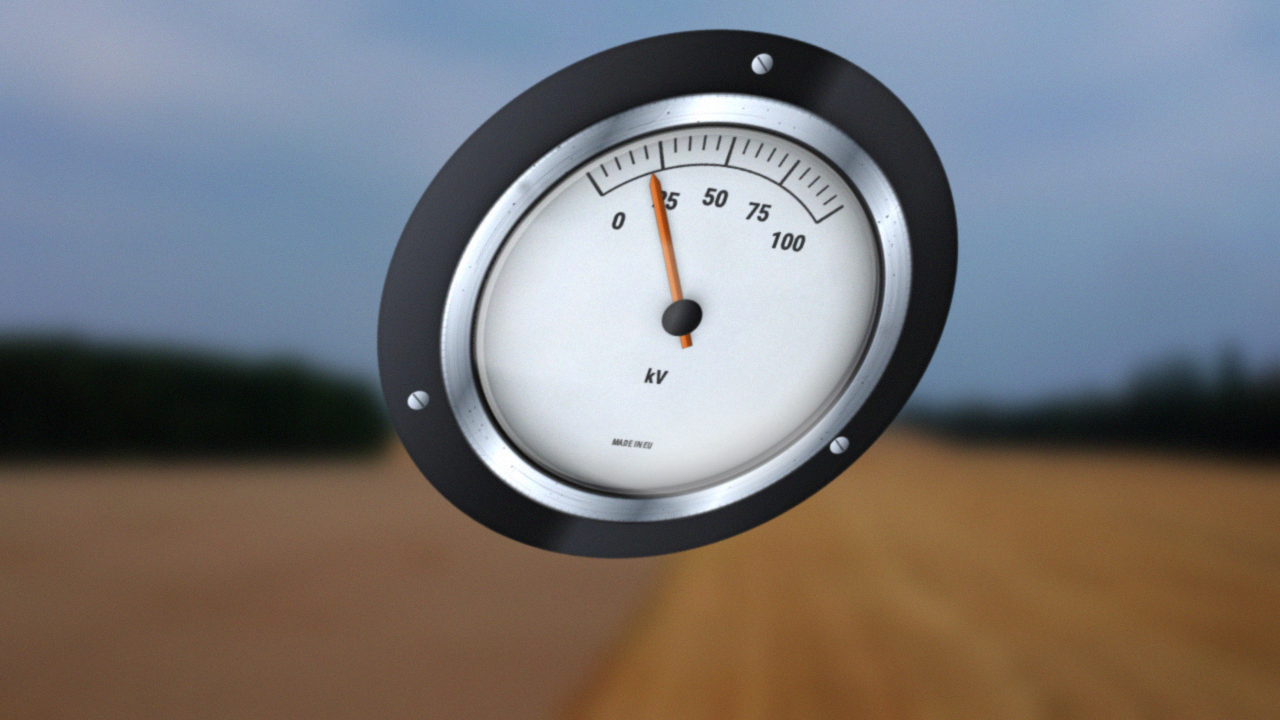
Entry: 20kV
